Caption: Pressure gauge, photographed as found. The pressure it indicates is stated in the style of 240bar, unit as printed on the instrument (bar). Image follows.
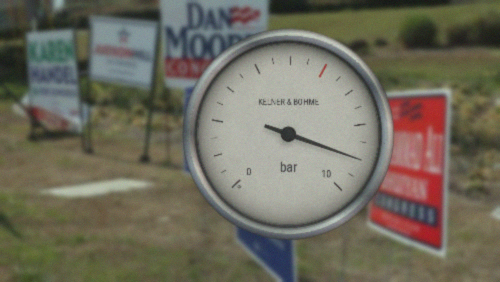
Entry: 9bar
